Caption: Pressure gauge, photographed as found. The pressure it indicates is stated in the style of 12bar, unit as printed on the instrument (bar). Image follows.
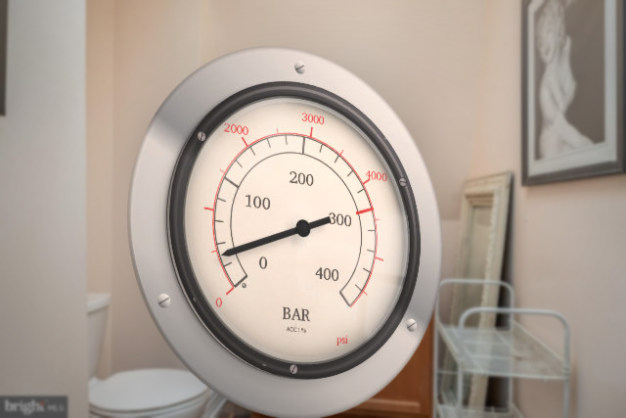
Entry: 30bar
